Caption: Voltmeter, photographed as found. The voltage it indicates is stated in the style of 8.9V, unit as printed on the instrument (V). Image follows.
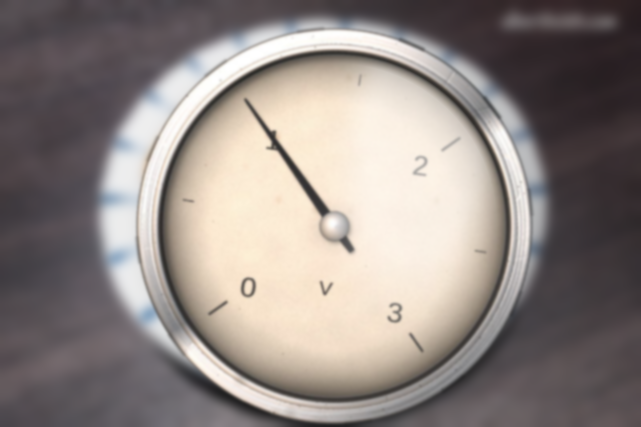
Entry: 1V
